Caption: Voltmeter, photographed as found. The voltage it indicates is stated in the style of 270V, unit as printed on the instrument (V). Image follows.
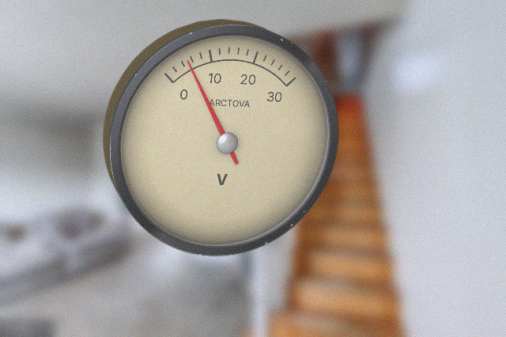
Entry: 5V
